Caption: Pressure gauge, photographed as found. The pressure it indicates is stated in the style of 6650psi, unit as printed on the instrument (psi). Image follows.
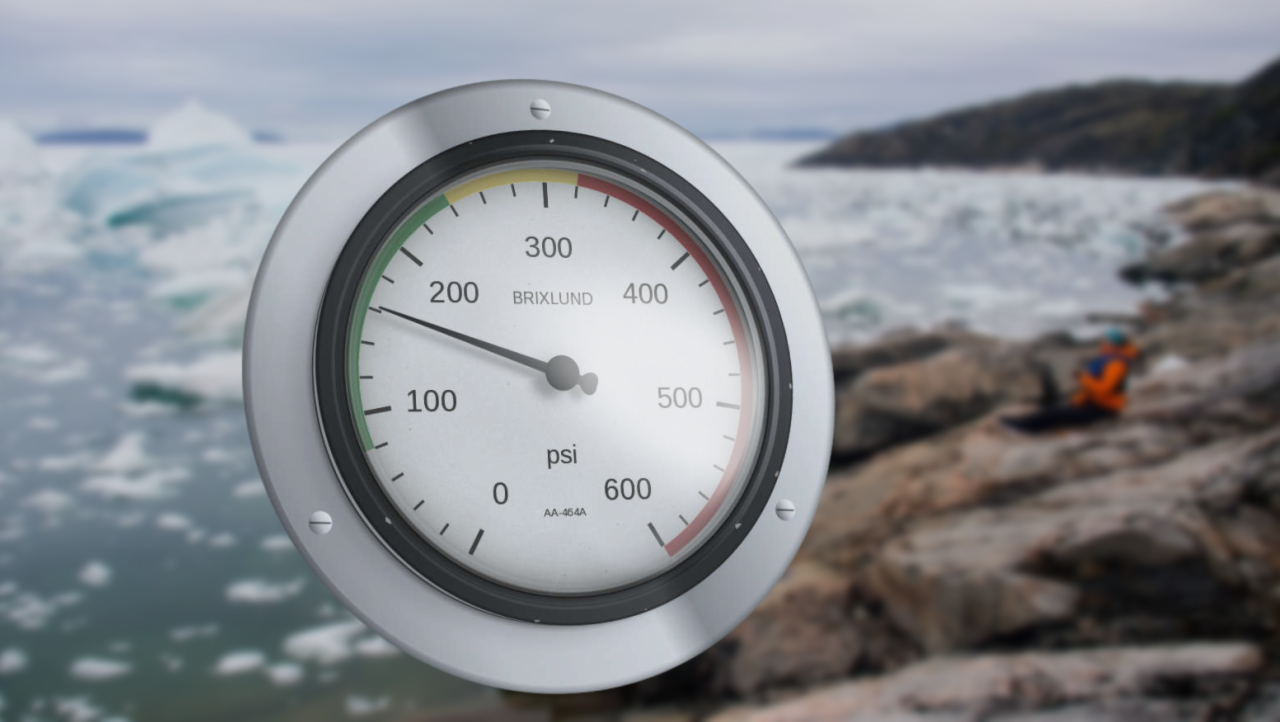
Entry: 160psi
